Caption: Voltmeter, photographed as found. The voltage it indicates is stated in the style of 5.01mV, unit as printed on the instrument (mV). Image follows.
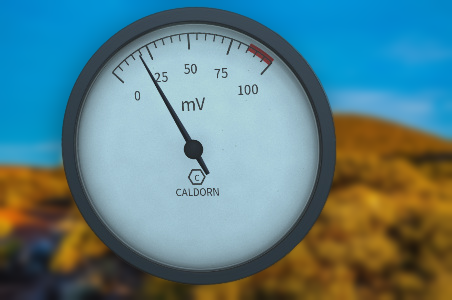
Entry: 20mV
